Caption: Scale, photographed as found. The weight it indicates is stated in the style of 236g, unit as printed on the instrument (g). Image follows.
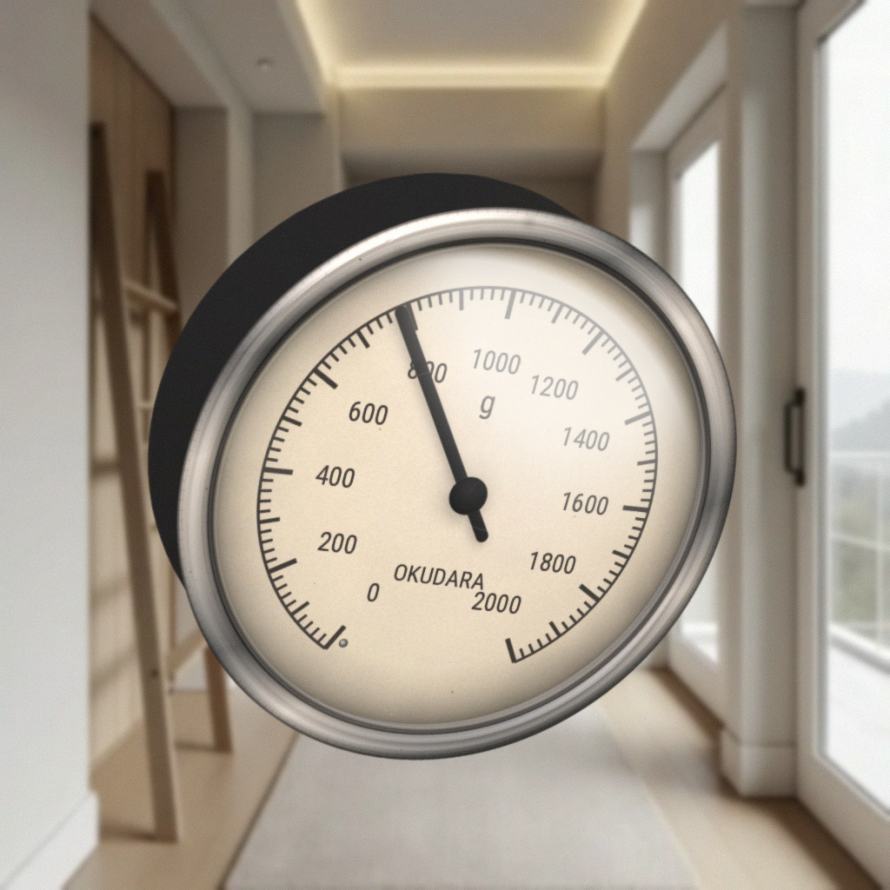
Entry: 780g
